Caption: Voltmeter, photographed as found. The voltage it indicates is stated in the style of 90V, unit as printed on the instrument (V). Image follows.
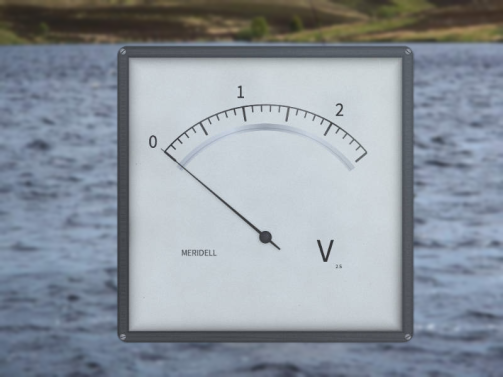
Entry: 0V
